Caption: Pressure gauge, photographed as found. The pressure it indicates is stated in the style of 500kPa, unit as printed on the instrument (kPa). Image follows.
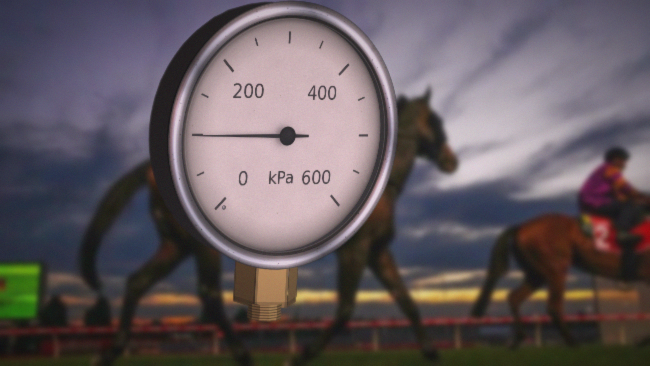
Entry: 100kPa
